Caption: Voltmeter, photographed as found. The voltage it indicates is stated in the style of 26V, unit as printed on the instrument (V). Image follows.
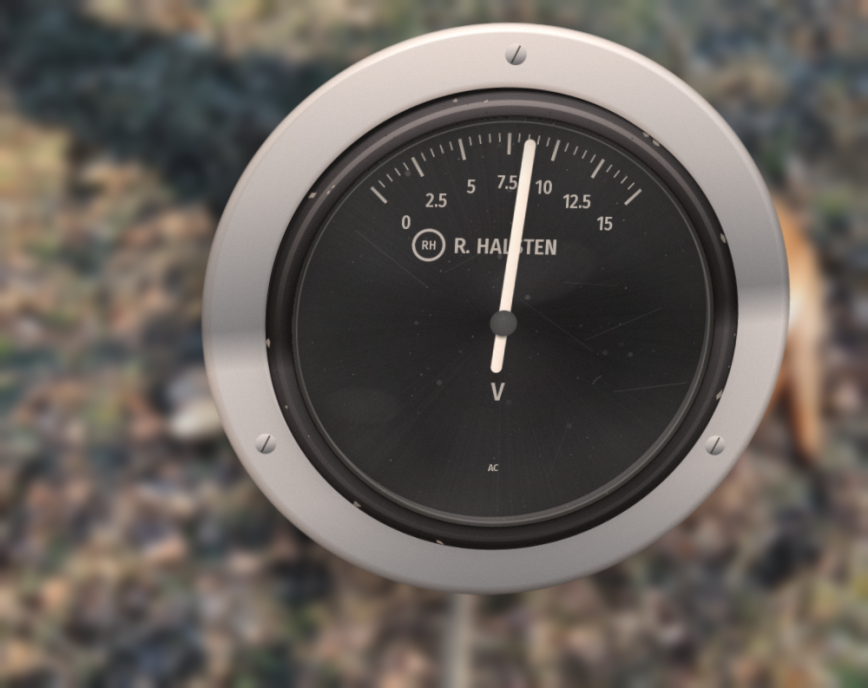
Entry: 8.5V
